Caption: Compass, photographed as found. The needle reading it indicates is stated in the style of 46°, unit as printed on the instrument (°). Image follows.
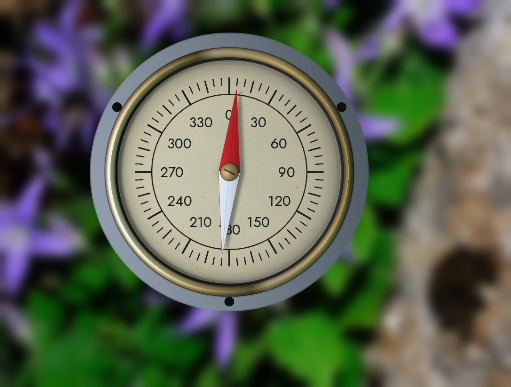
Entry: 5°
